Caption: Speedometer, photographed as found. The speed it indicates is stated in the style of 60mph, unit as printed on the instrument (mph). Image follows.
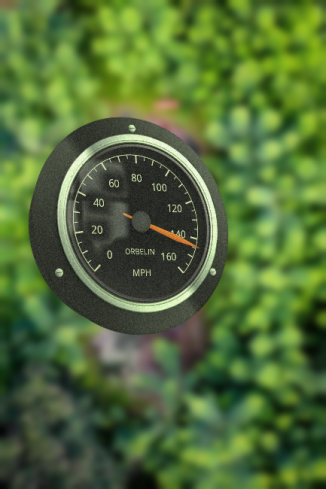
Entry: 145mph
